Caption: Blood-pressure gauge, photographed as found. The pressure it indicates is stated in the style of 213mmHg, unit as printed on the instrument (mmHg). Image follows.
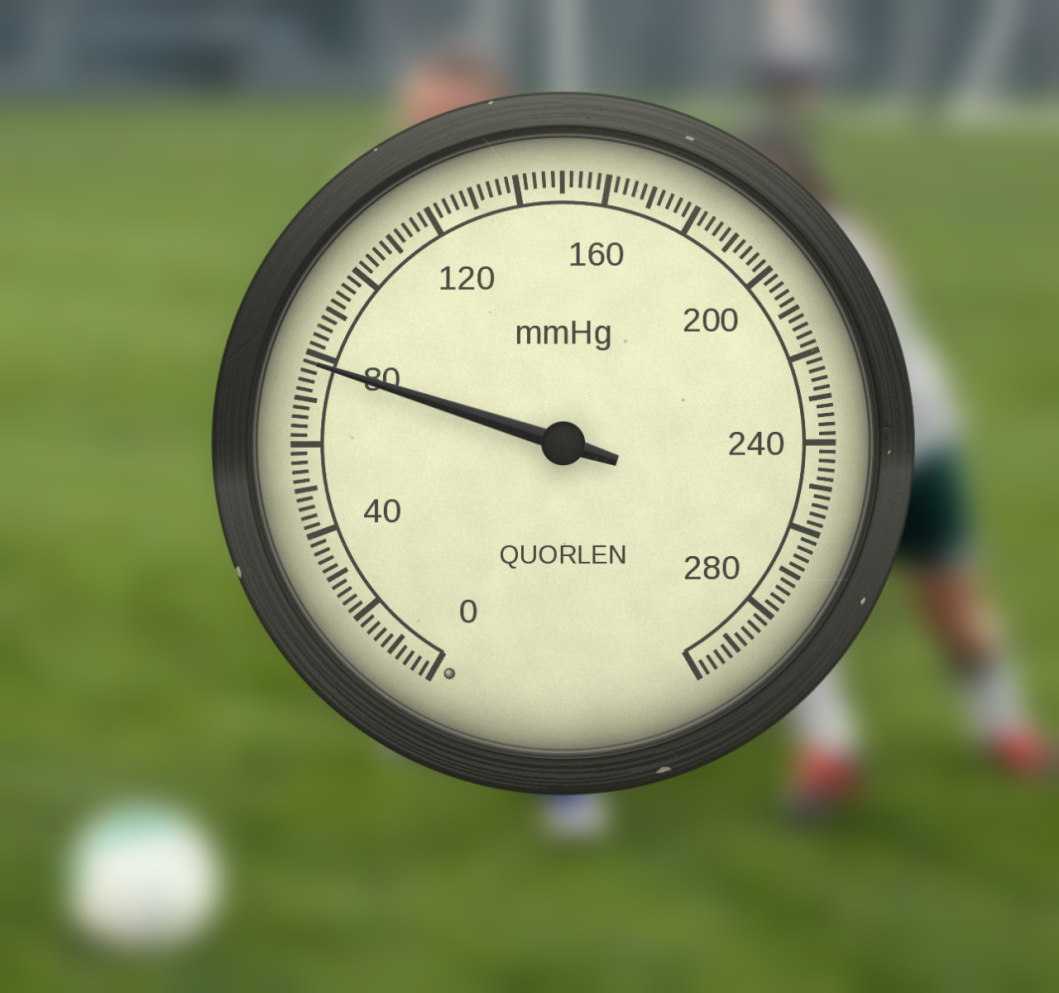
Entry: 78mmHg
